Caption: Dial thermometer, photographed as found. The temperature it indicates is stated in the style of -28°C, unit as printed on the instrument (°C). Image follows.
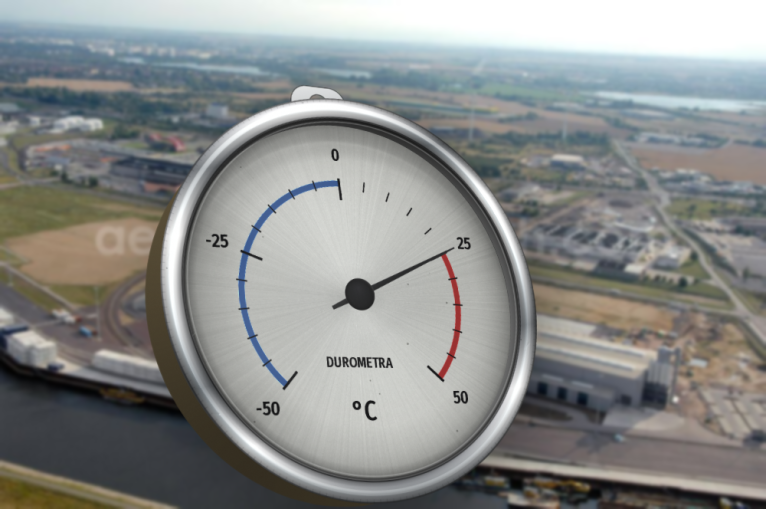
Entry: 25°C
